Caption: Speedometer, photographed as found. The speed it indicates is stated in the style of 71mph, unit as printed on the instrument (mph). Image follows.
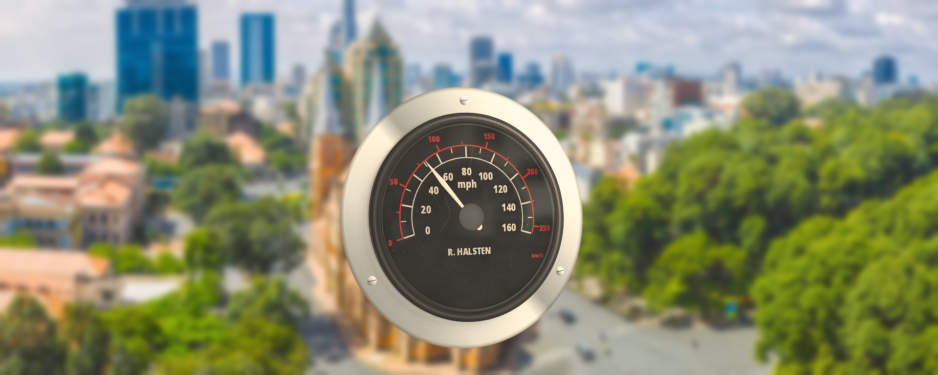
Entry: 50mph
